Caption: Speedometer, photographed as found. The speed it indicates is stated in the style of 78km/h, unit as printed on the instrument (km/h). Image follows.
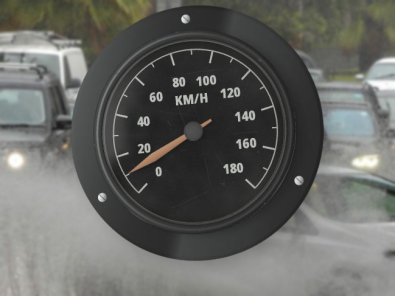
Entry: 10km/h
